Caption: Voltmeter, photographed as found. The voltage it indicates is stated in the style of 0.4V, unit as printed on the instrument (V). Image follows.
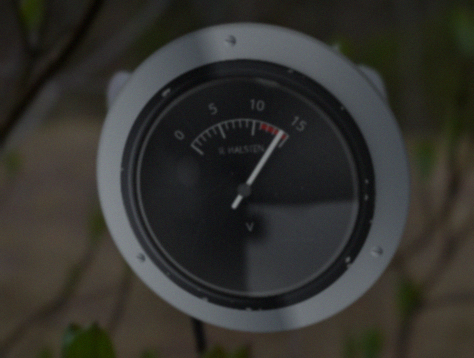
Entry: 14V
